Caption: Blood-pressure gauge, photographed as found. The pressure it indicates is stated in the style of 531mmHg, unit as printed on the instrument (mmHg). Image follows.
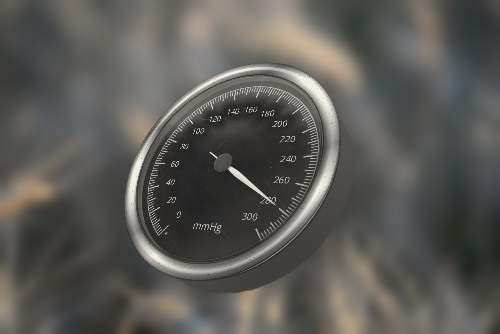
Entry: 280mmHg
